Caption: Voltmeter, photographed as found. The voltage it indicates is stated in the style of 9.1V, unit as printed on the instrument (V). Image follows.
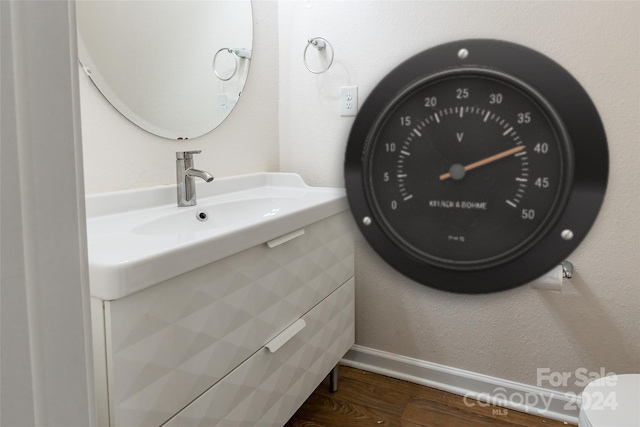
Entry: 39V
